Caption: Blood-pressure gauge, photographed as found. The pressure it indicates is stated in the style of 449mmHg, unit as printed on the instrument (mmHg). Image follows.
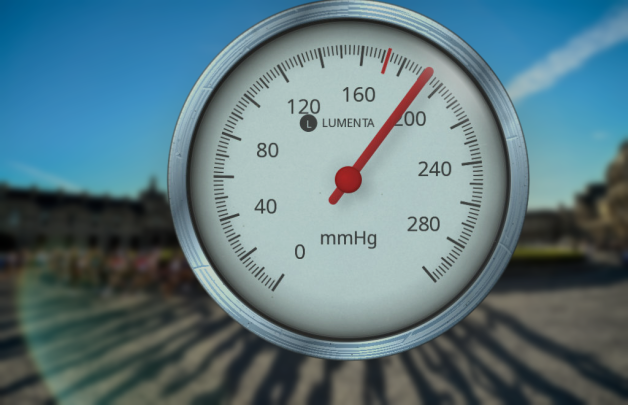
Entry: 192mmHg
